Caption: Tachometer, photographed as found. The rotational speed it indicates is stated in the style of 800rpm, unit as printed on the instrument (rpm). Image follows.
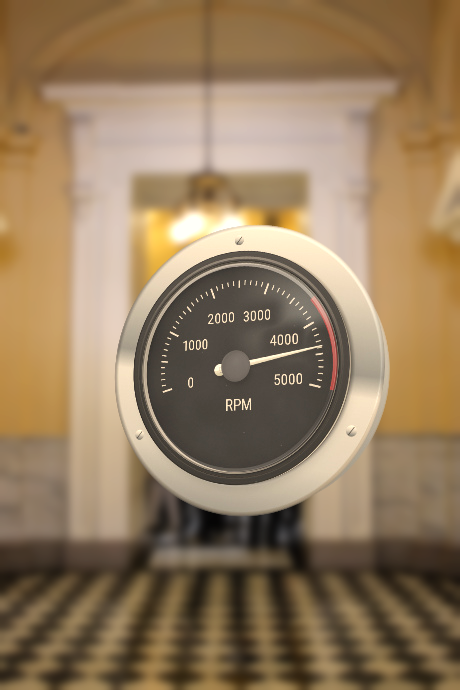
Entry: 4400rpm
